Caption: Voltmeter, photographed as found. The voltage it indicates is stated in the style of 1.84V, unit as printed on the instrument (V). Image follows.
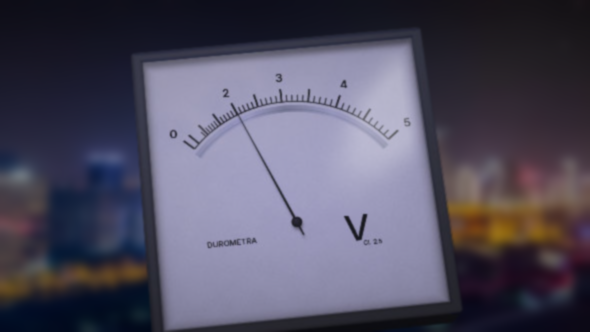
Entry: 2V
